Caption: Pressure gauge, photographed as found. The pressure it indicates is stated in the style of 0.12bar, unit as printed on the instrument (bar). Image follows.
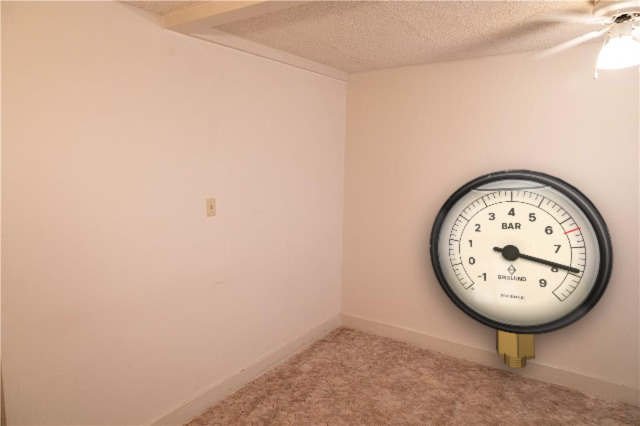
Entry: 7.8bar
